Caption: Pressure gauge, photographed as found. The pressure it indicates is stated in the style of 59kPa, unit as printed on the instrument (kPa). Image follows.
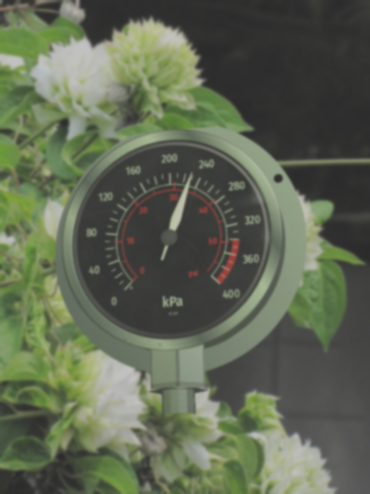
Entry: 230kPa
